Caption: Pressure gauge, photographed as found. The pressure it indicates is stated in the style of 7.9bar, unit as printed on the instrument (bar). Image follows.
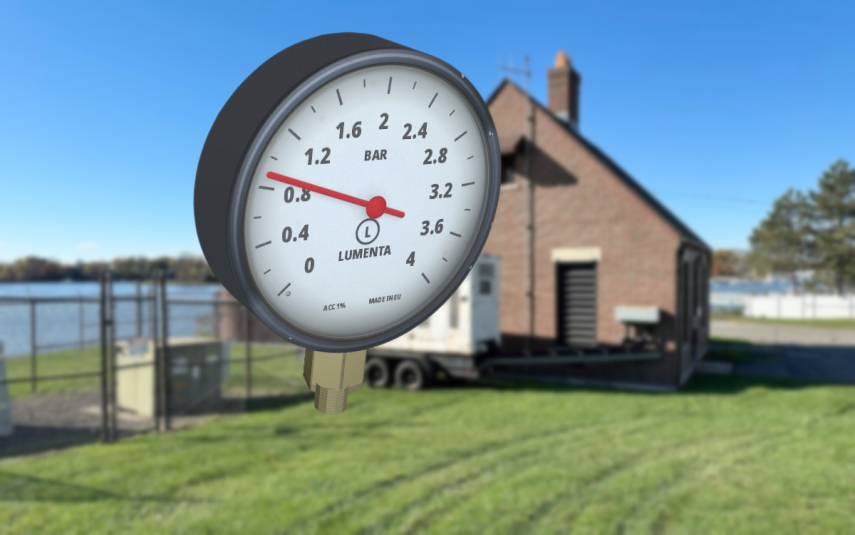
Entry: 0.9bar
